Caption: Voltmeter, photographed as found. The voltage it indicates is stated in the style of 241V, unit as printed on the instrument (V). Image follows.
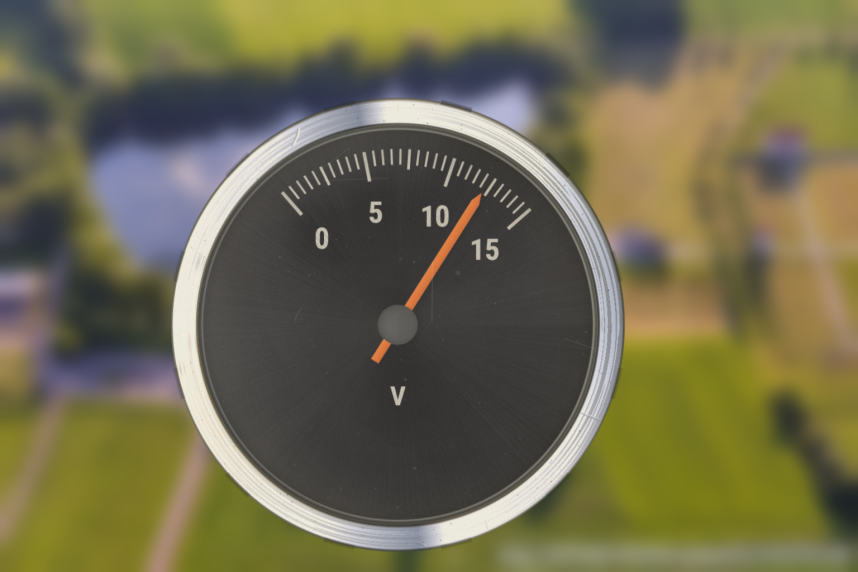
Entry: 12.25V
